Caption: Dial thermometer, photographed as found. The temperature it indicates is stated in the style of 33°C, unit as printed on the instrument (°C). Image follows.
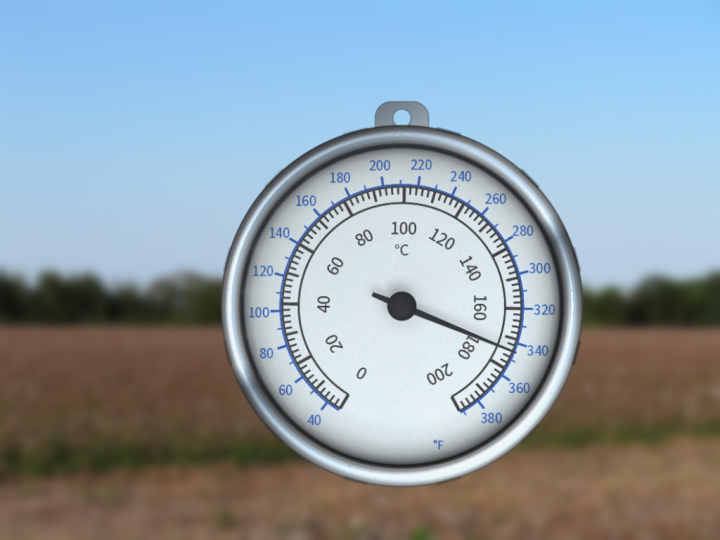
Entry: 174°C
